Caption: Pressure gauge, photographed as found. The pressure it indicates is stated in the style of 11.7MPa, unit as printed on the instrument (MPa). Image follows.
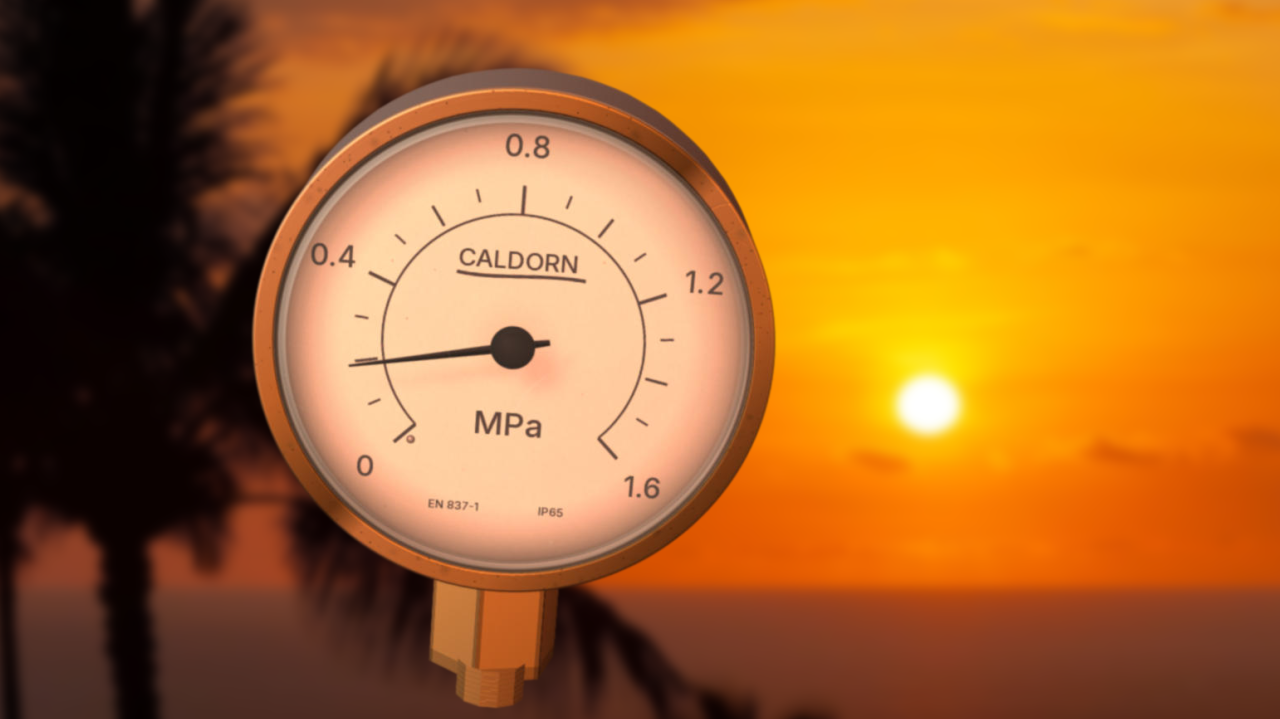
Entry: 0.2MPa
